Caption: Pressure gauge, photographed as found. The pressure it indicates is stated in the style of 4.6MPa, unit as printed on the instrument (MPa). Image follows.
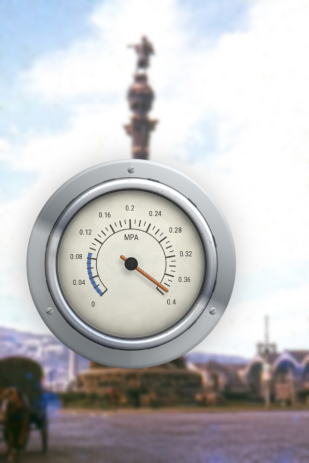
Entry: 0.39MPa
